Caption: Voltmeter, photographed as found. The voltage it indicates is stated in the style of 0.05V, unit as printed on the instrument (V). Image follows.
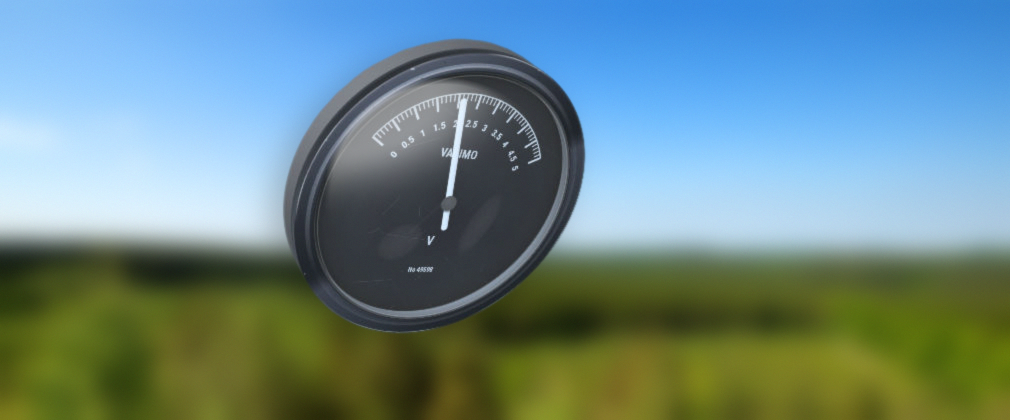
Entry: 2V
